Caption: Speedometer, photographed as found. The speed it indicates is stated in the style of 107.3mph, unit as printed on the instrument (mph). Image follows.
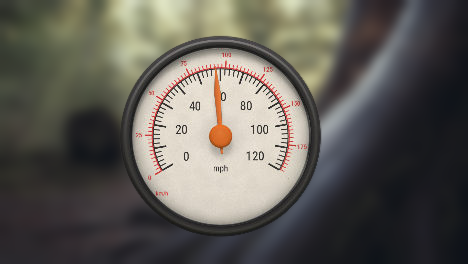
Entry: 58mph
